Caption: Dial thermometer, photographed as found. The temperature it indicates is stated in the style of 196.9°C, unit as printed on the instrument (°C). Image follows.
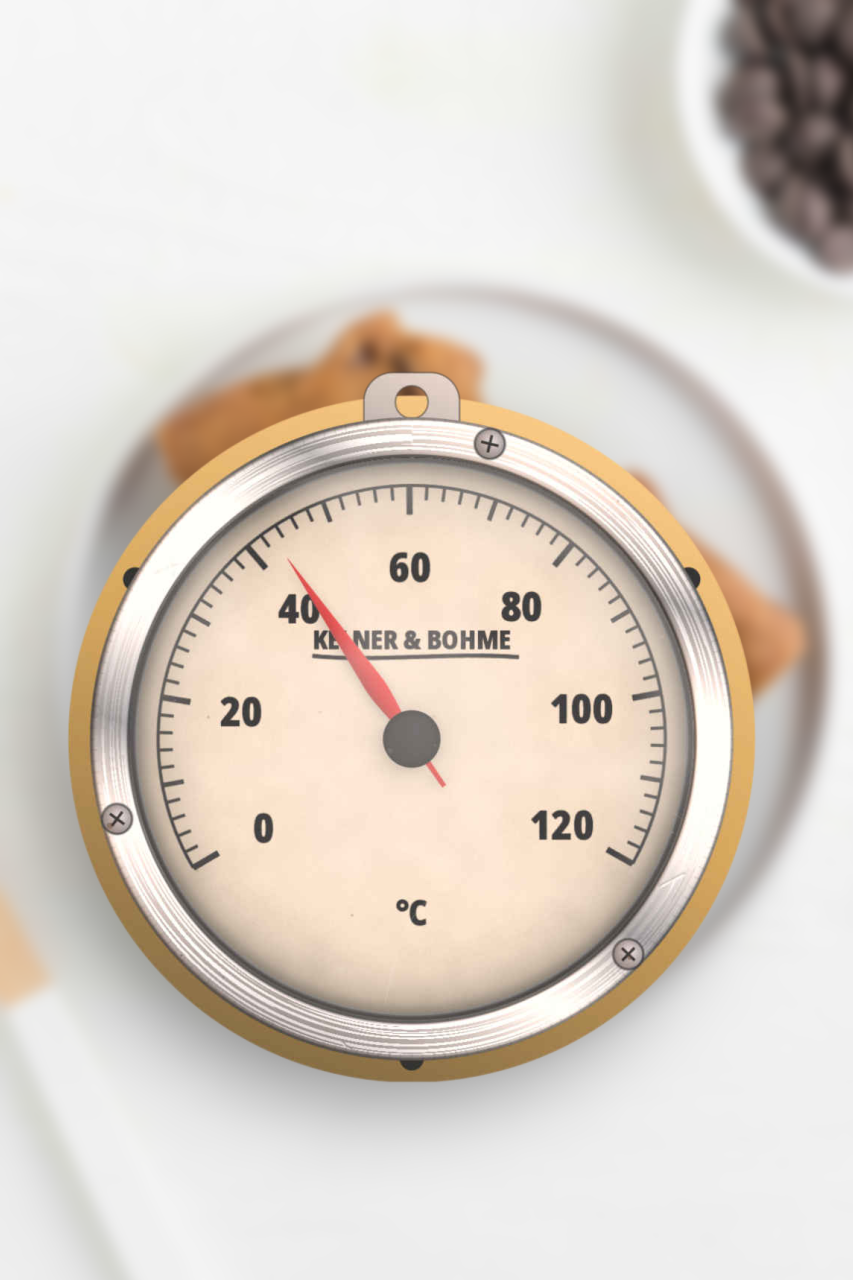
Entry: 43°C
